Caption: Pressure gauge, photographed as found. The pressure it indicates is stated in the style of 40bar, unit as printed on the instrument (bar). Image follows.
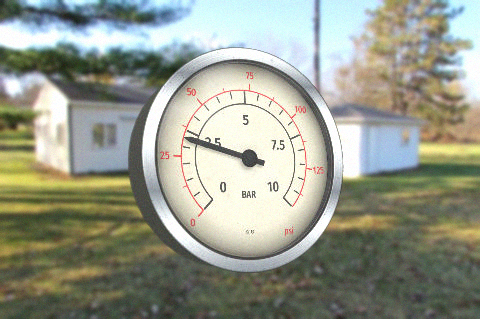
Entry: 2.25bar
